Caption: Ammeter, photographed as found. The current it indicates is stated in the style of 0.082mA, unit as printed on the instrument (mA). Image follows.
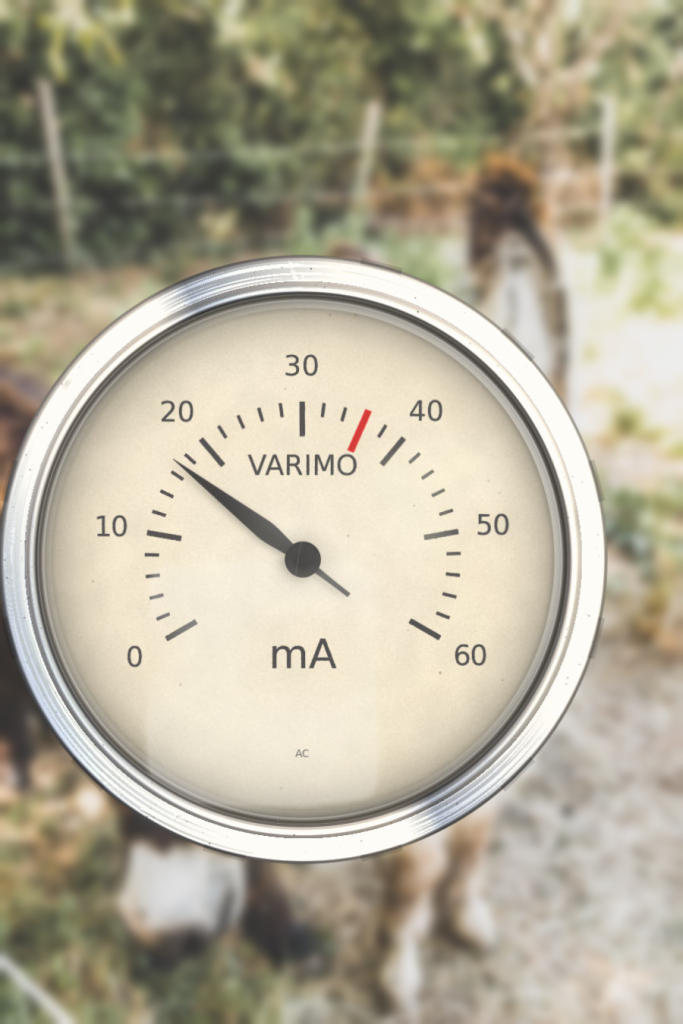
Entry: 17mA
